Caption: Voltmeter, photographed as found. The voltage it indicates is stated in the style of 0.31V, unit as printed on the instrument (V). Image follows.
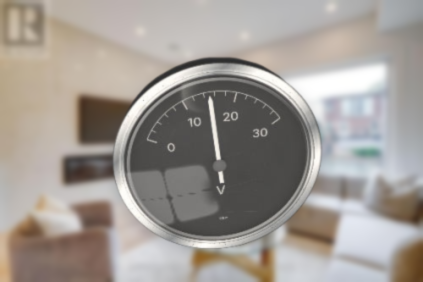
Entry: 15V
